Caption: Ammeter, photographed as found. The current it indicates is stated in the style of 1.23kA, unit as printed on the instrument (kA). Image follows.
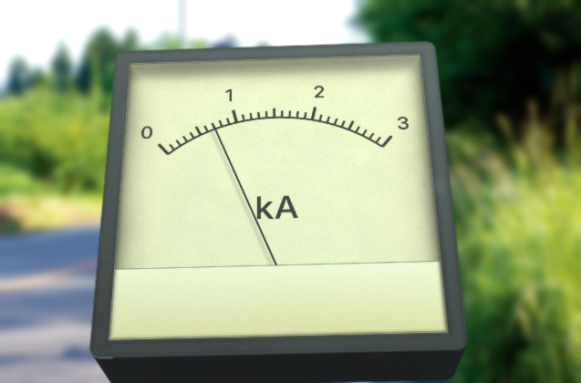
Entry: 0.7kA
